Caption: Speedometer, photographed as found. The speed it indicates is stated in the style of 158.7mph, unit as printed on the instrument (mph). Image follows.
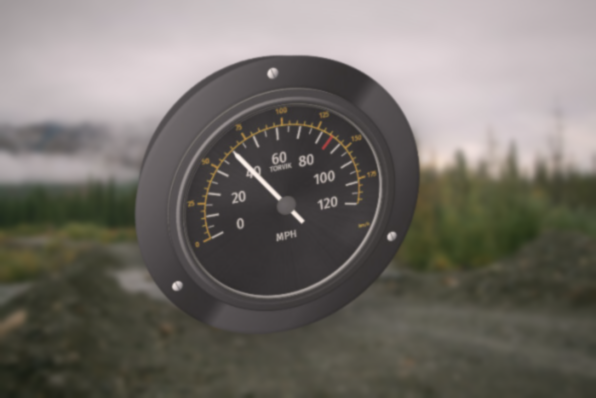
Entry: 40mph
